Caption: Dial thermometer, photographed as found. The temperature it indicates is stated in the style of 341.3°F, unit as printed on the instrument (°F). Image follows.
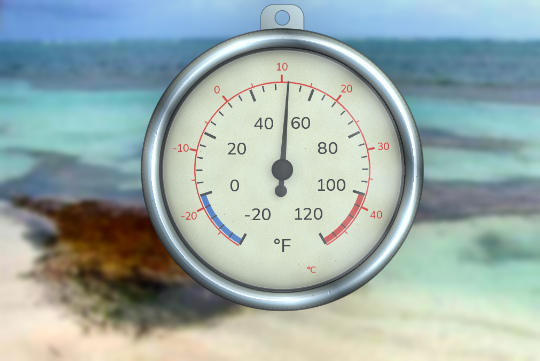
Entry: 52°F
